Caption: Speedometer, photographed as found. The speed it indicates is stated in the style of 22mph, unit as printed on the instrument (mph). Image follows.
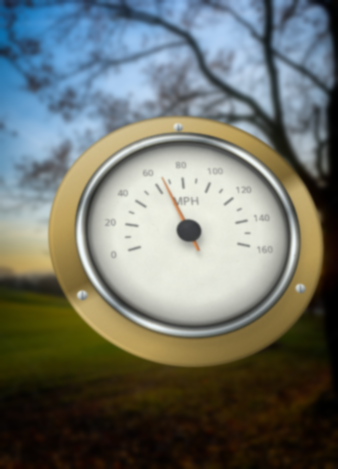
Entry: 65mph
